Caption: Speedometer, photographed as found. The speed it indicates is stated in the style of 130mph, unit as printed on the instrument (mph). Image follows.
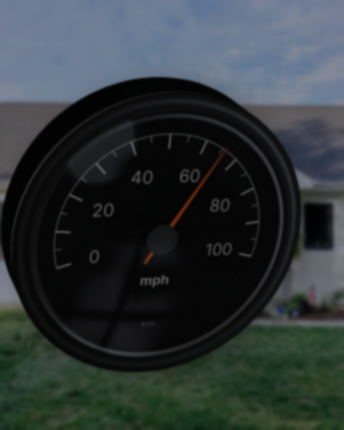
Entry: 65mph
